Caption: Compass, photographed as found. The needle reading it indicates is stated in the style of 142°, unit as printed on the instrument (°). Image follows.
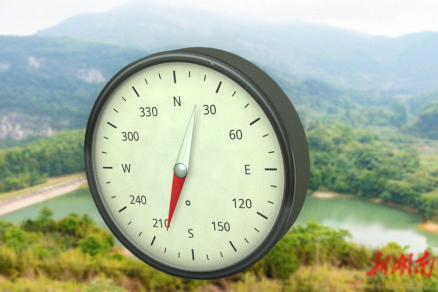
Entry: 200°
